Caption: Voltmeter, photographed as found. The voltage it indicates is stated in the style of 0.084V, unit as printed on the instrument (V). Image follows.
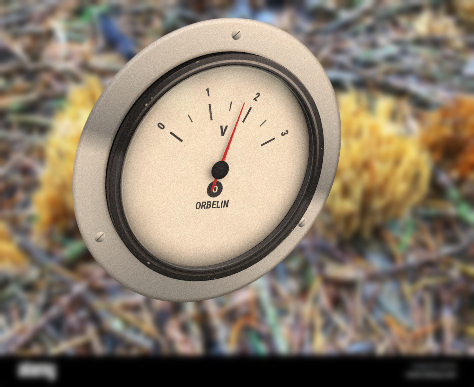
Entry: 1.75V
